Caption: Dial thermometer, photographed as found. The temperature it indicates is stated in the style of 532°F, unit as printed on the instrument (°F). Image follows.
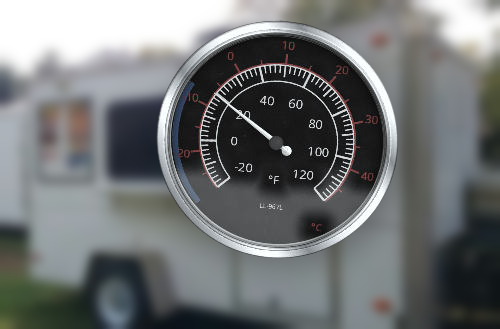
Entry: 20°F
